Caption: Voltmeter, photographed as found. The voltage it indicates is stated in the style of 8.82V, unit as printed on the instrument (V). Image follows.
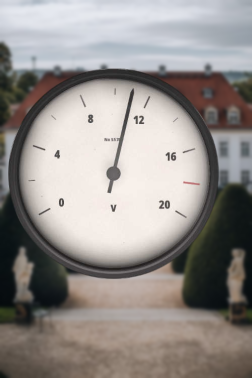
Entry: 11V
